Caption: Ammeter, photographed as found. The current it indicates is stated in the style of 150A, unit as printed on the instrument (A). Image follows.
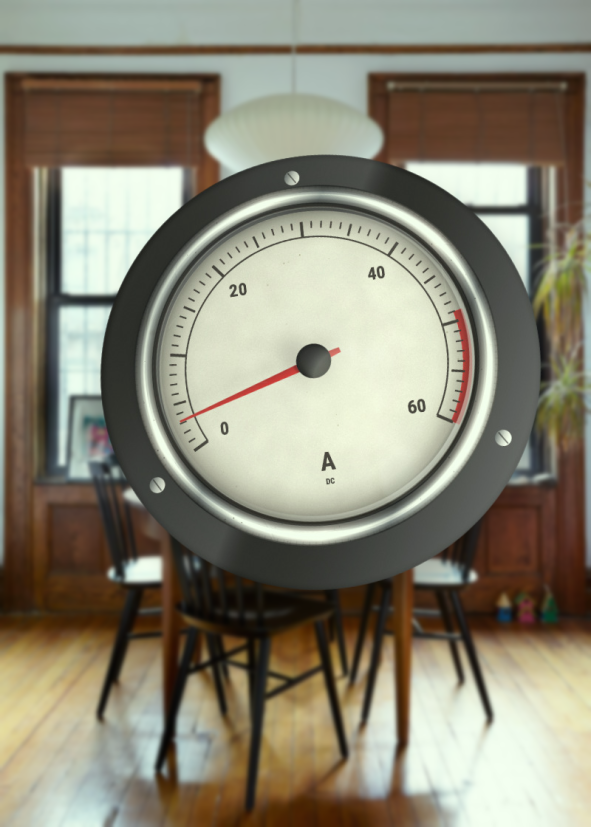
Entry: 3A
